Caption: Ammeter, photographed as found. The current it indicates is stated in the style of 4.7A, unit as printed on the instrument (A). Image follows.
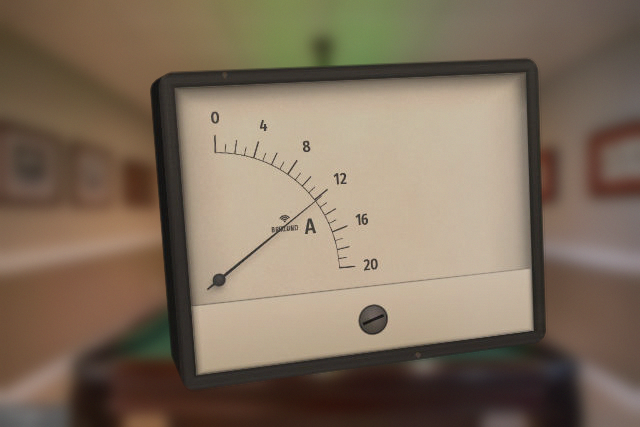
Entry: 12A
